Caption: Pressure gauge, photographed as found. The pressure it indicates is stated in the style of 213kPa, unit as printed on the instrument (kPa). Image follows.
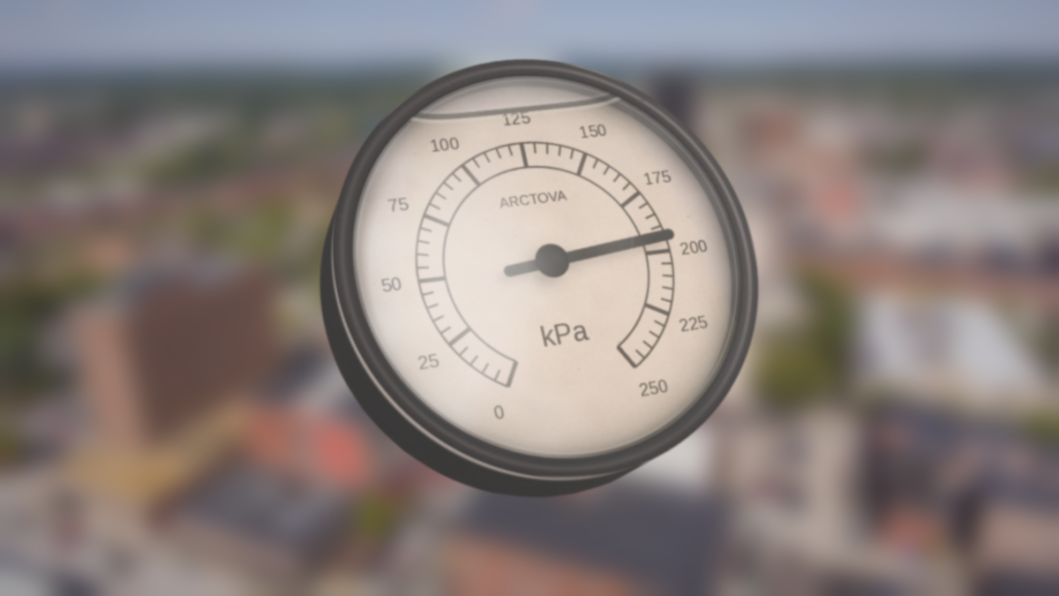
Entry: 195kPa
